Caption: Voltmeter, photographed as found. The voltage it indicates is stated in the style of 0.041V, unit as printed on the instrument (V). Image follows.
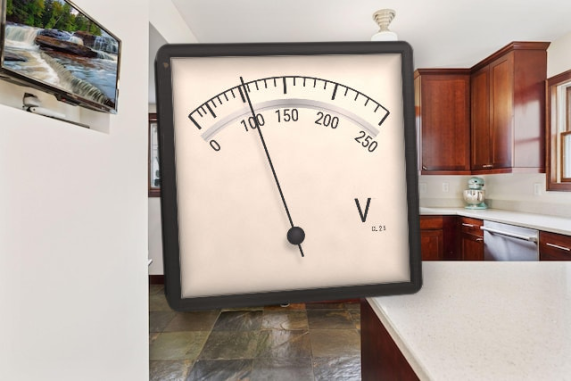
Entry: 105V
